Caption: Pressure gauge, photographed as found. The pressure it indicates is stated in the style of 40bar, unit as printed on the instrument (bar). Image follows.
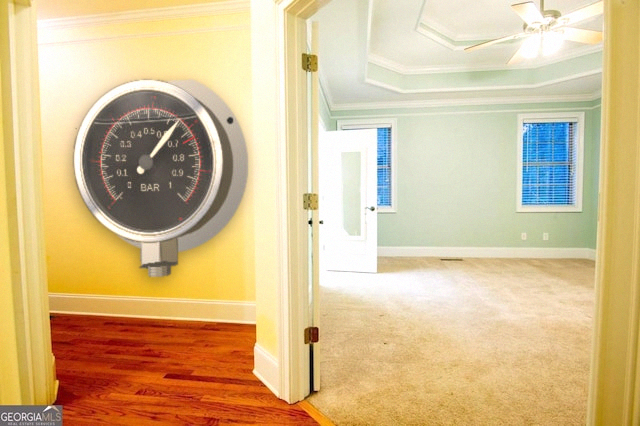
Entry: 0.65bar
